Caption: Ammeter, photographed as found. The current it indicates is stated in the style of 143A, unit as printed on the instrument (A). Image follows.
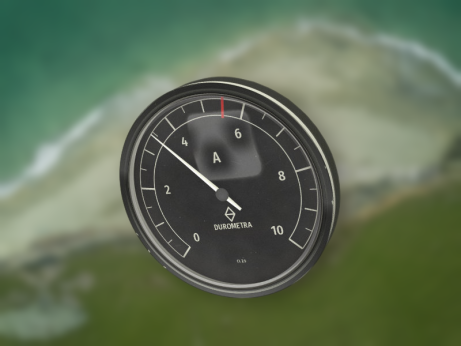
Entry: 3.5A
